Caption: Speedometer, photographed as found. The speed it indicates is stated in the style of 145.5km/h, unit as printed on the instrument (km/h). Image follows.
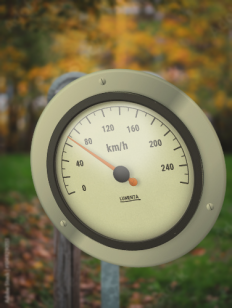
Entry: 70km/h
